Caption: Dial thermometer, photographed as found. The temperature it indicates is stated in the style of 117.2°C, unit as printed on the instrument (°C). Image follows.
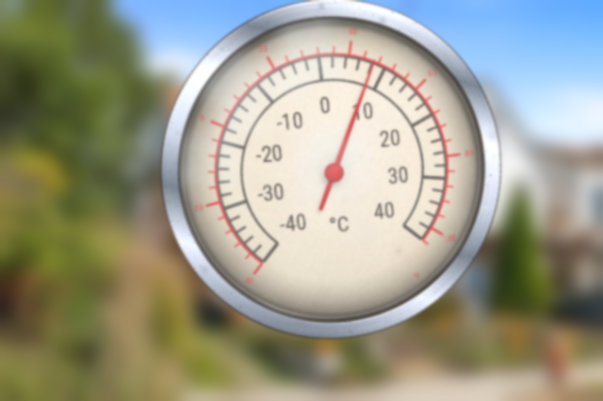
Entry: 8°C
